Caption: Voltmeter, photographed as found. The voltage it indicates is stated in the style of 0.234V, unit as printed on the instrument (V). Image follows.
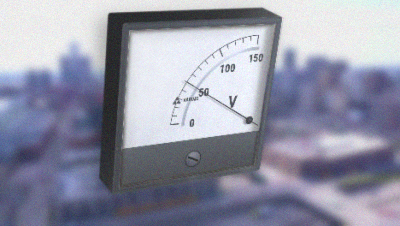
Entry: 50V
